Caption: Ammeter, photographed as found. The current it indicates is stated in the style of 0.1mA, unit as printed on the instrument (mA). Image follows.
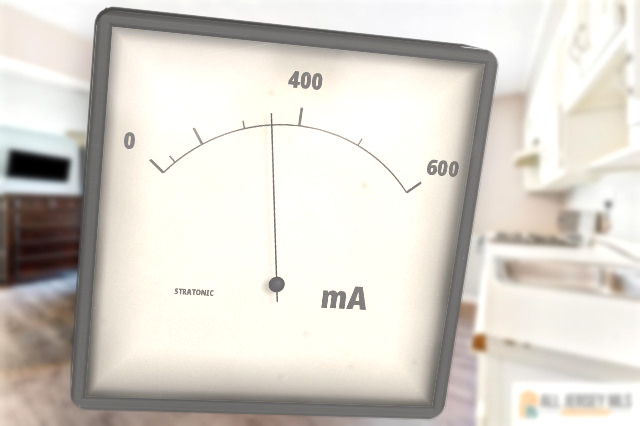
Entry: 350mA
